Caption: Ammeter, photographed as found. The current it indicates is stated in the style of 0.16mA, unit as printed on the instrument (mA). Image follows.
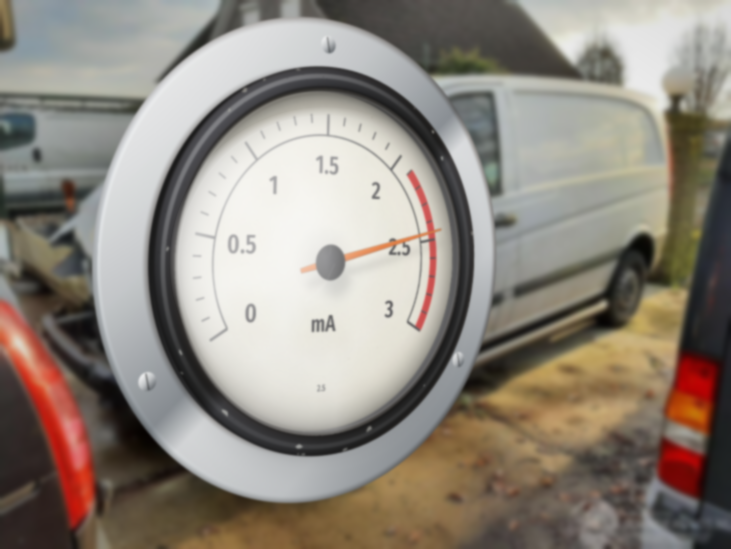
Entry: 2.45mA
